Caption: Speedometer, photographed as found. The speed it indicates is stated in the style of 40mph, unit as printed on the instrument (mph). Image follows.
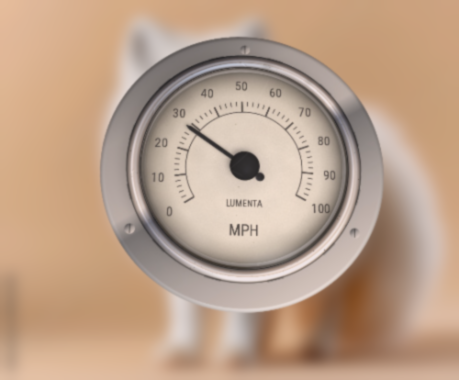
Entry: 28mph
